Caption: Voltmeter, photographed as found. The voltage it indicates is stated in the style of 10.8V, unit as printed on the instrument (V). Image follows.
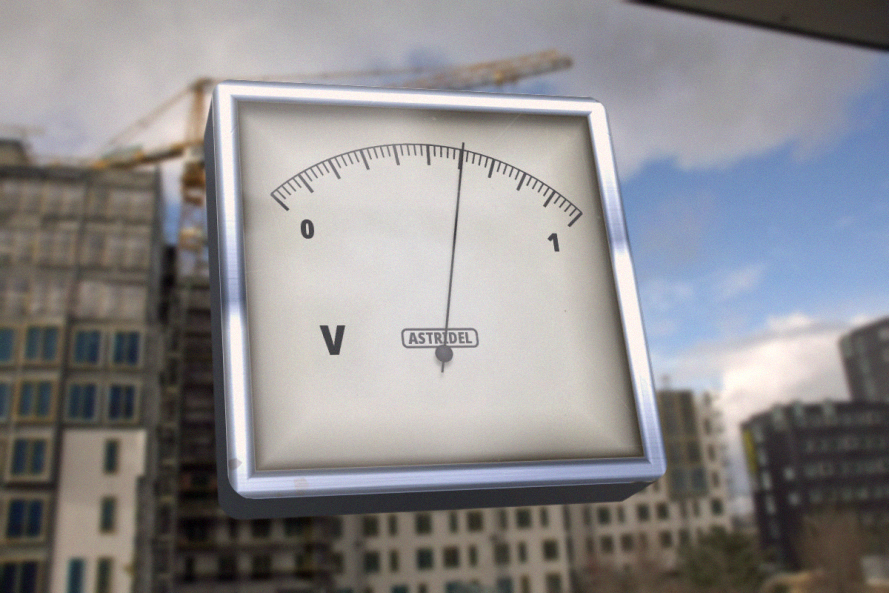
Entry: 0.6V
